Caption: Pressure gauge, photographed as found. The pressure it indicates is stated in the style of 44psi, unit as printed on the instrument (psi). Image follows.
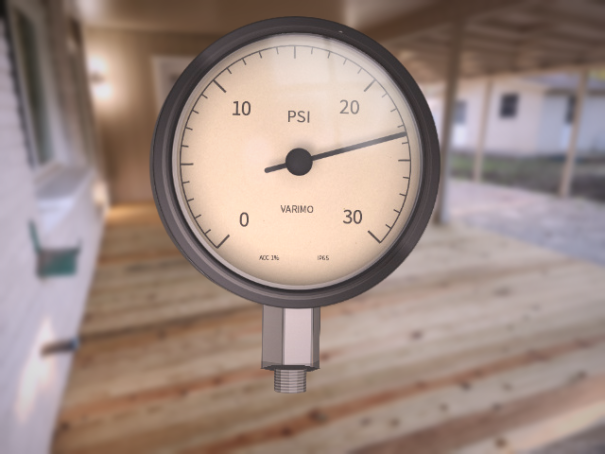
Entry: 23.5psi
